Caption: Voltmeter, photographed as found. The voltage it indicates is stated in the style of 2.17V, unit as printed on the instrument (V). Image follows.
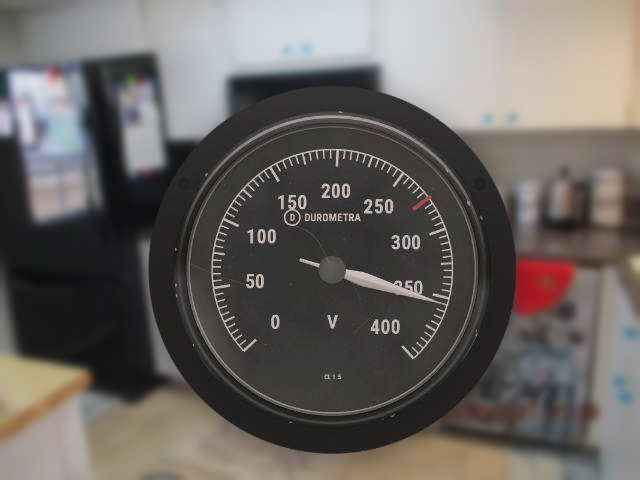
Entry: 355V
